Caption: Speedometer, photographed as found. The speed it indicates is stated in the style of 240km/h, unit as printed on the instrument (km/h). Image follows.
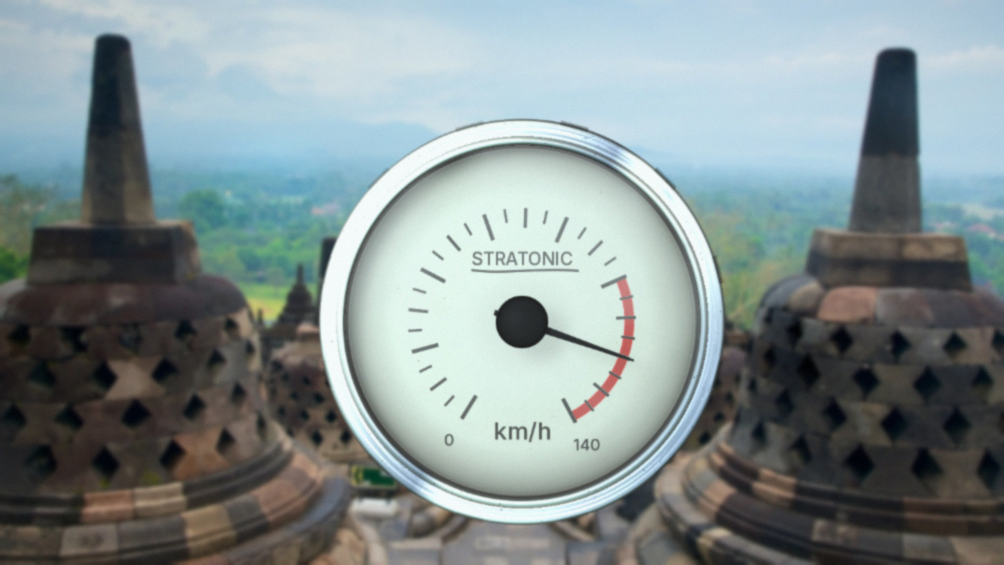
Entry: 120km/h
